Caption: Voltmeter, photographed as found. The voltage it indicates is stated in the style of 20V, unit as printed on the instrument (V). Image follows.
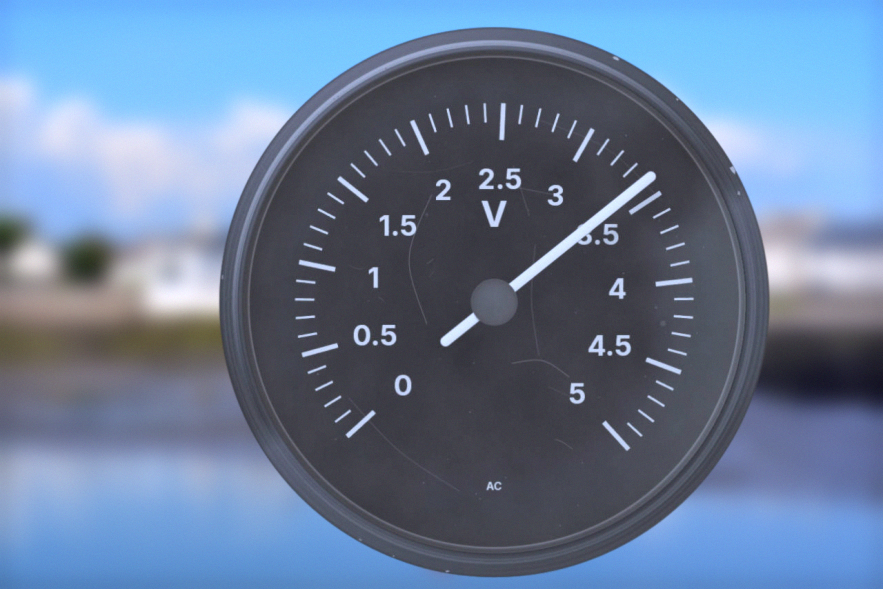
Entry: 3.4V
